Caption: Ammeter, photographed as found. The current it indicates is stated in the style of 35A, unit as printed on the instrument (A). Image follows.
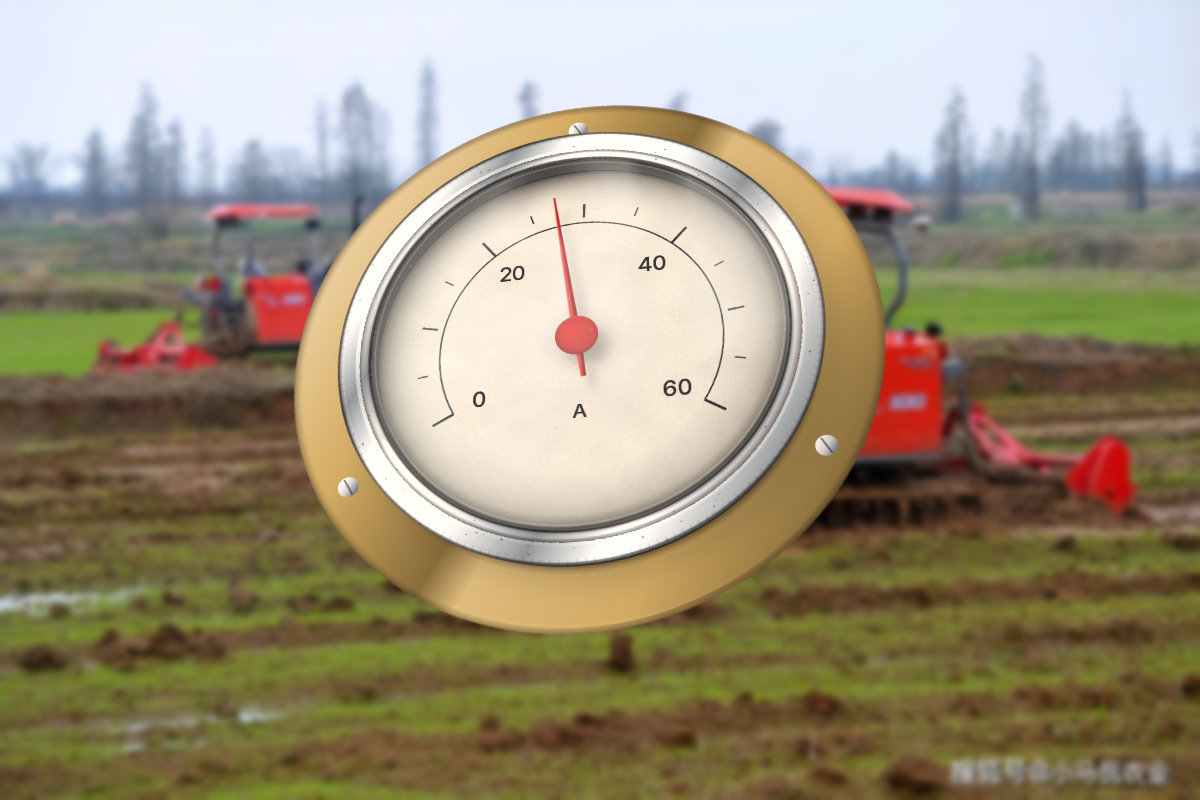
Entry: 27.5A
